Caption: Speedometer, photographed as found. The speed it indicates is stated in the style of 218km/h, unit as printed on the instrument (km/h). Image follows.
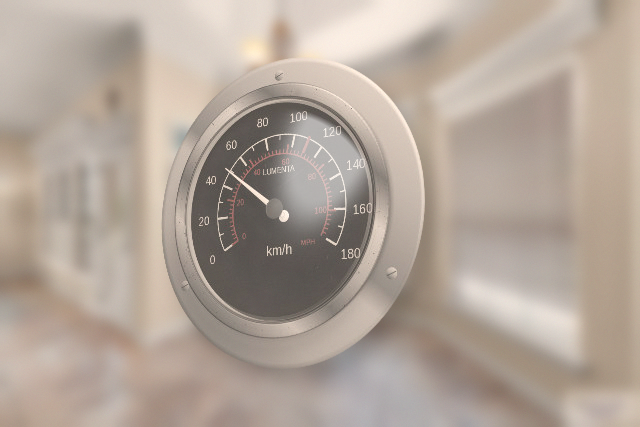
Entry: 50km/h
